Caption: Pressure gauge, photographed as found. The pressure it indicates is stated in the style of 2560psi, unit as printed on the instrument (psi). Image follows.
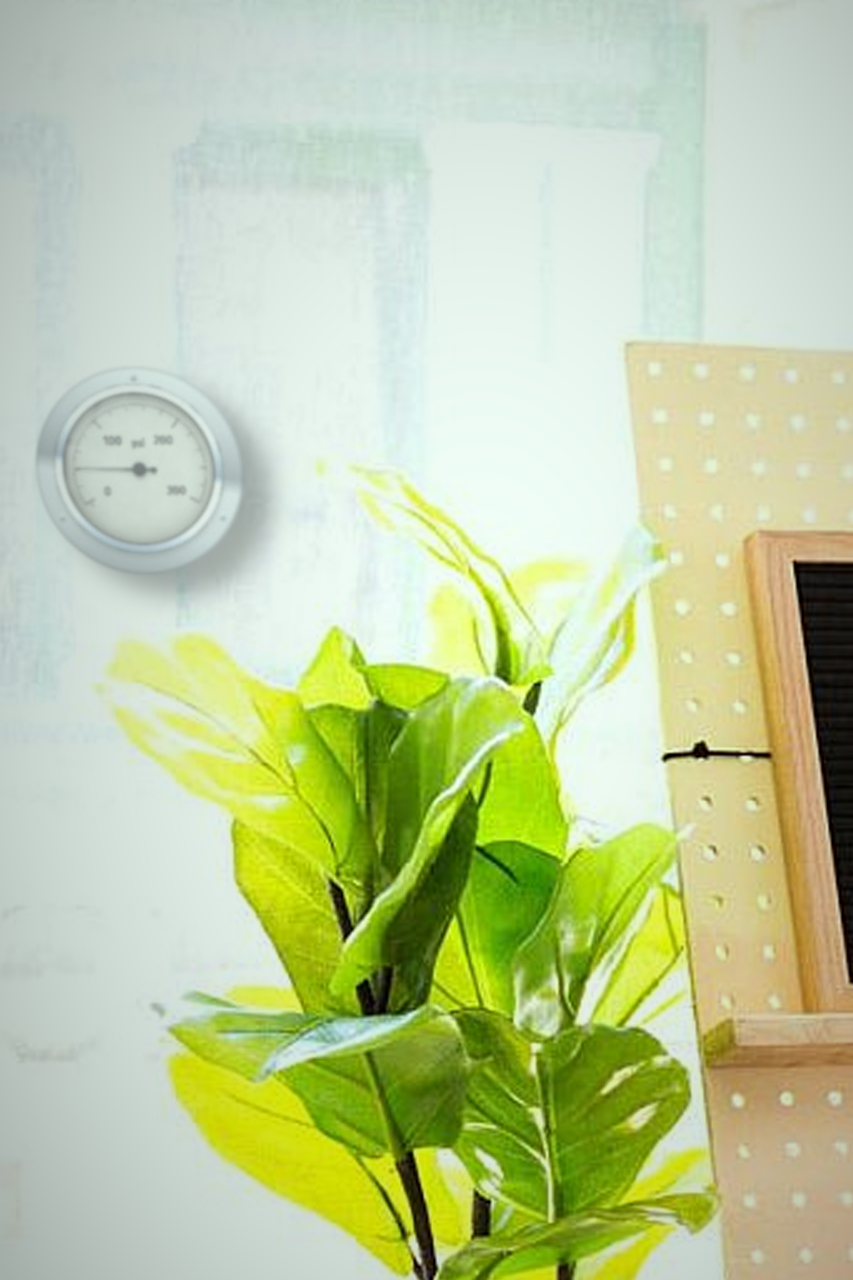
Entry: 40psi
